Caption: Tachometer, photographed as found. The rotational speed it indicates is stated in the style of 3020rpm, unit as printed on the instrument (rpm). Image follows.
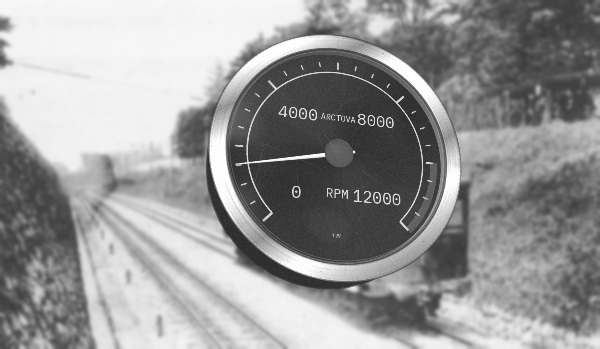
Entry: 1500rpm
